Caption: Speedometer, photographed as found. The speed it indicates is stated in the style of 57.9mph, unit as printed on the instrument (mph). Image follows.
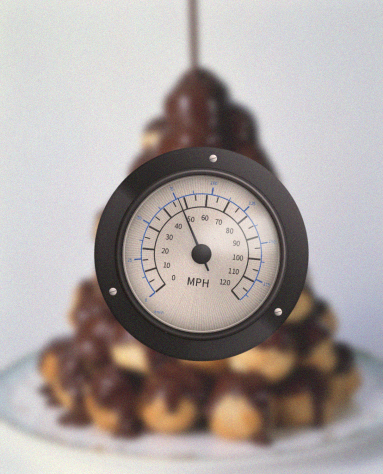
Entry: 47.5mph
